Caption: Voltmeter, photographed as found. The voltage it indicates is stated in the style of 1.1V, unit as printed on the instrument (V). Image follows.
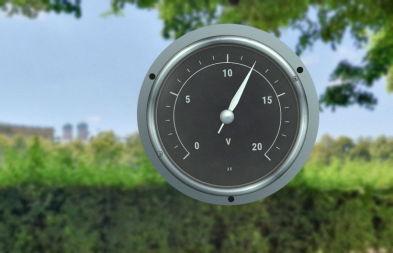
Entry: 12V
